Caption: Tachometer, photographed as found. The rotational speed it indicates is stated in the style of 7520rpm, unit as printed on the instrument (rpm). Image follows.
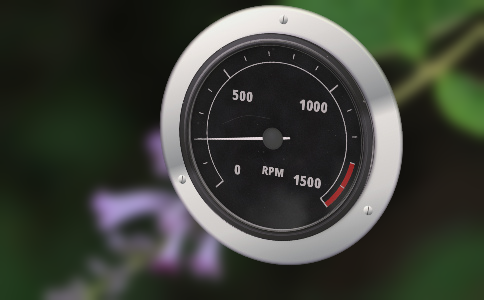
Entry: 200rpm
